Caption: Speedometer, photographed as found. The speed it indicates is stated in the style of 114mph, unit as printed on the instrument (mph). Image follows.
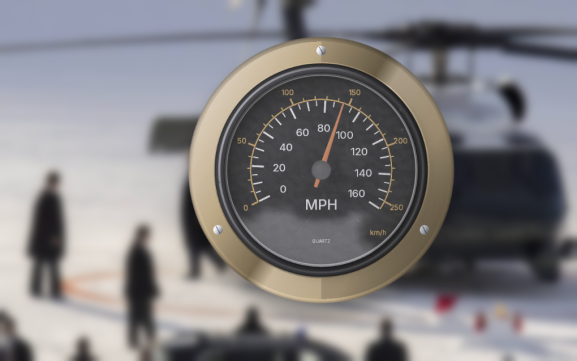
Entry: 90mph
